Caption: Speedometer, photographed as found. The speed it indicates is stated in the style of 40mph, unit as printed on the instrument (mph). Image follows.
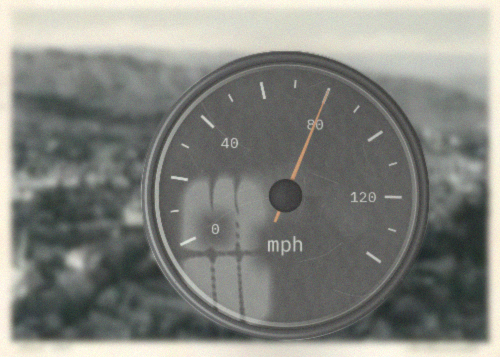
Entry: 80mph
